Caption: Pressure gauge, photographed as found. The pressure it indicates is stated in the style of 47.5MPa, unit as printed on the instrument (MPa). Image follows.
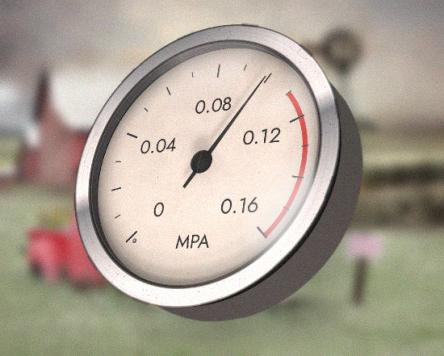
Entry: 0.1MPa
